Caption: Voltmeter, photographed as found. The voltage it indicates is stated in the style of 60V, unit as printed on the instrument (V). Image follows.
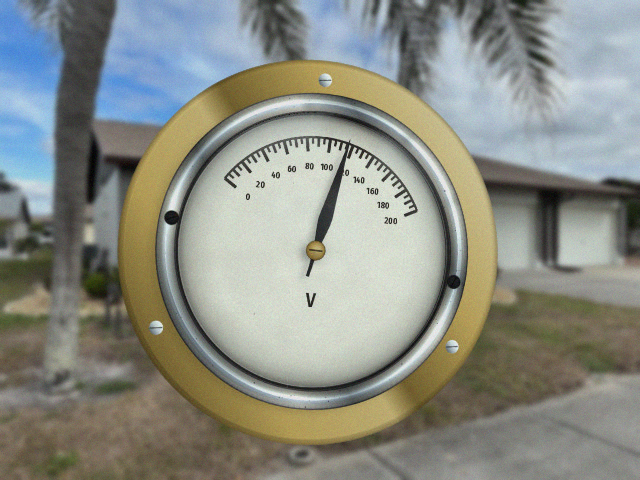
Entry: 115V
